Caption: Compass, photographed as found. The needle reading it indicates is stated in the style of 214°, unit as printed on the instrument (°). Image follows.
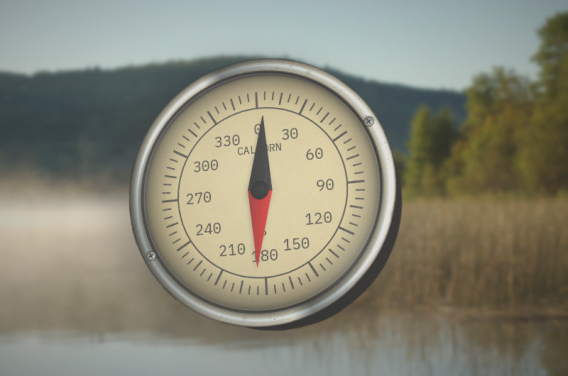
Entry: 185°
